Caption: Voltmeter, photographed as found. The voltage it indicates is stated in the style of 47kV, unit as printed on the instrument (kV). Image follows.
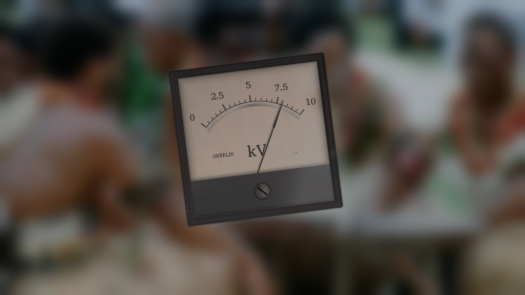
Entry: 8kV
